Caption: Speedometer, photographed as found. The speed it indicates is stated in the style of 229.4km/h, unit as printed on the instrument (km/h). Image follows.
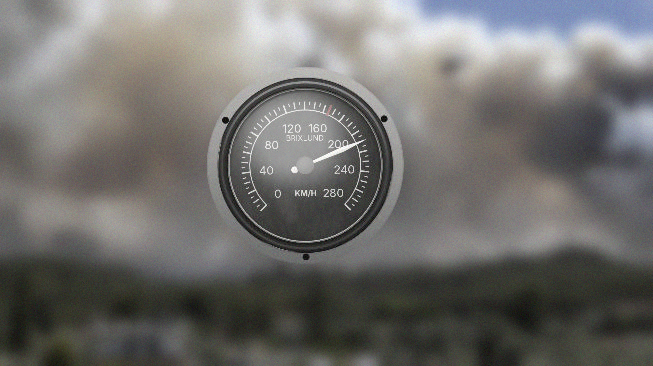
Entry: 210km/h
